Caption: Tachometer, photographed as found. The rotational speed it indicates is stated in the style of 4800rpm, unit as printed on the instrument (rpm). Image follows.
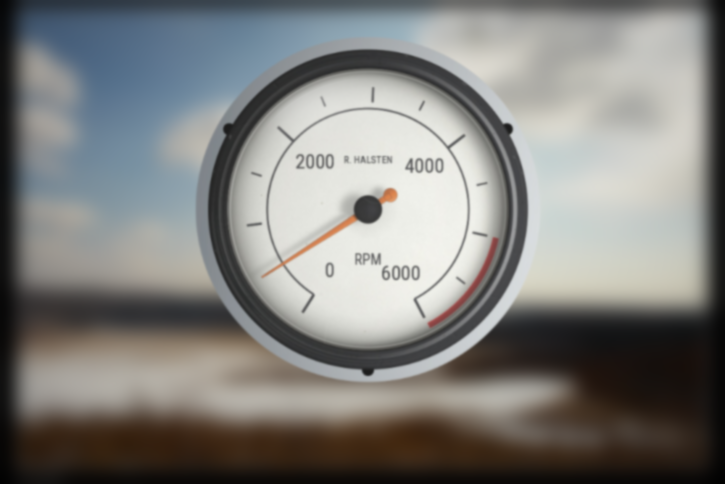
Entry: 500rpm
